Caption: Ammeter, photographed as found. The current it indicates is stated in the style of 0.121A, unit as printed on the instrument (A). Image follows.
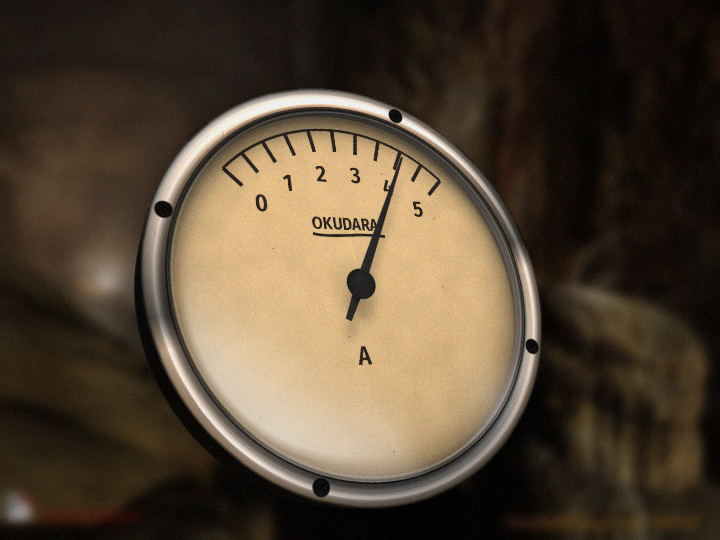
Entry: 4A
